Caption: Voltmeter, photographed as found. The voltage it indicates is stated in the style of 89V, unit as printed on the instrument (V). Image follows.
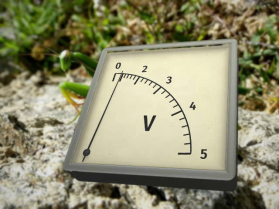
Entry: 1V
